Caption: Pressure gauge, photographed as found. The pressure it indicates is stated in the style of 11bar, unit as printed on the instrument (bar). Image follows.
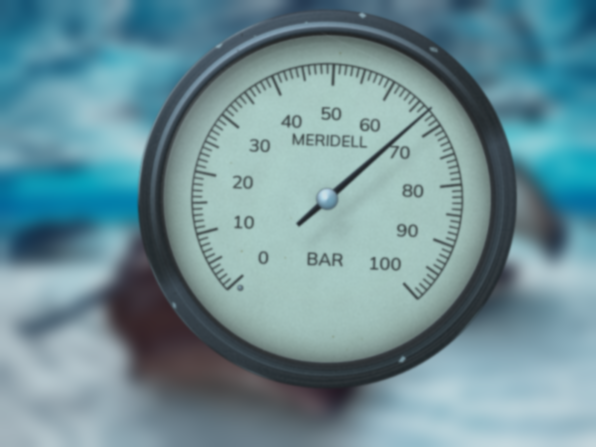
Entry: 67bar
